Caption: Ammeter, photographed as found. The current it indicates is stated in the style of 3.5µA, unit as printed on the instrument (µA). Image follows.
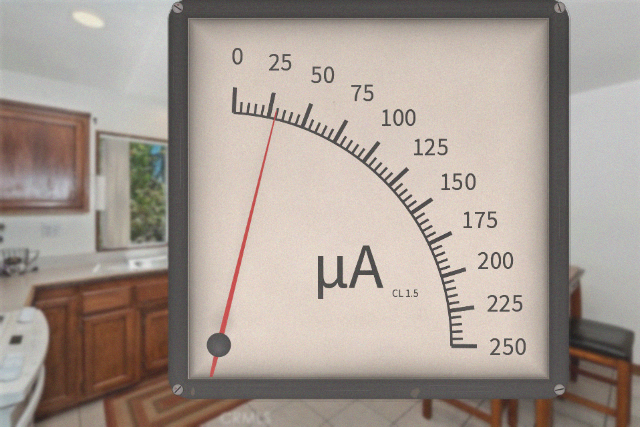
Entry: 30µA
